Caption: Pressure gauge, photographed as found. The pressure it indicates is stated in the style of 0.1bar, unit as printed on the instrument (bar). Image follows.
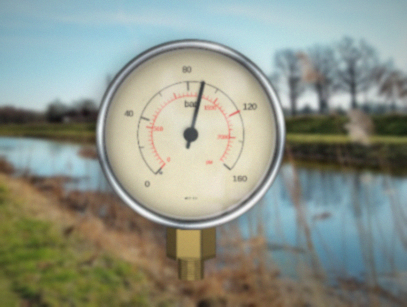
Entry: 90bar
